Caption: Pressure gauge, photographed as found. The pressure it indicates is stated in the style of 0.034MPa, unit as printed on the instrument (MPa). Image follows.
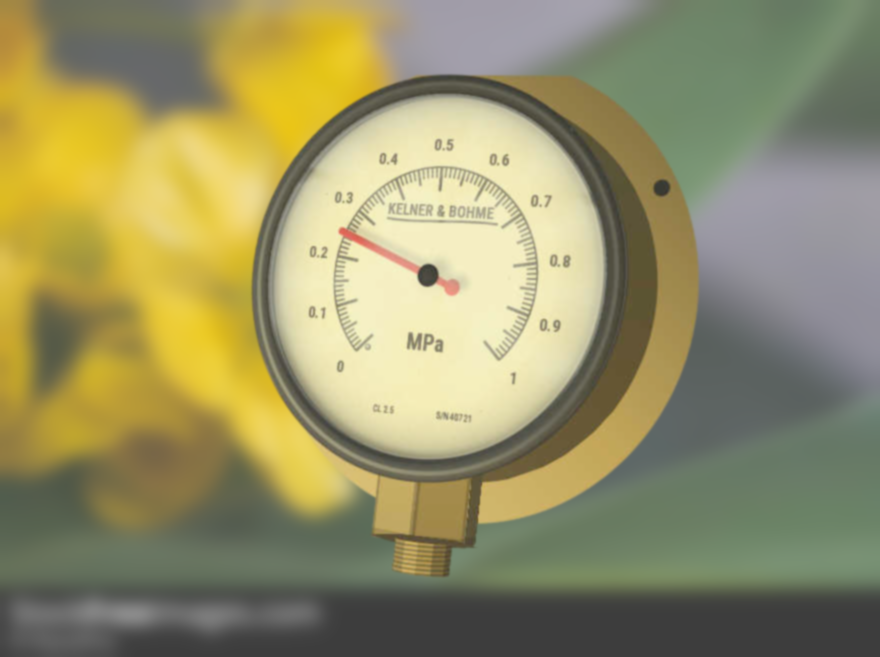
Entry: 0.25MPa
